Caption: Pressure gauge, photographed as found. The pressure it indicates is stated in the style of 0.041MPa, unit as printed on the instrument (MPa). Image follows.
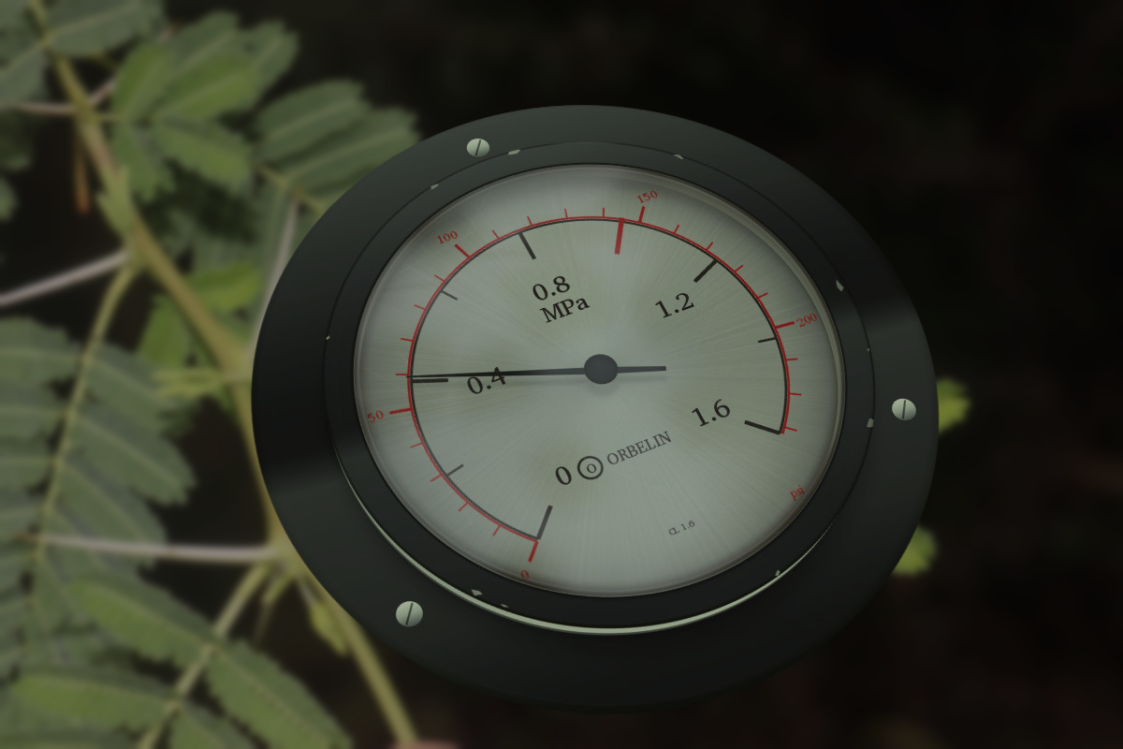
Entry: 0.4MPa
